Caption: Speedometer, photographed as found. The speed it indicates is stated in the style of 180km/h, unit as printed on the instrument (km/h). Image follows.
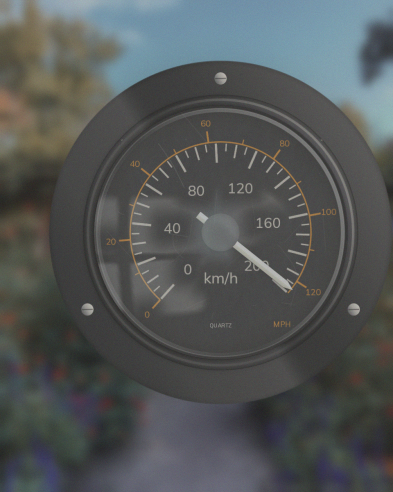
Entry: 197.5km/h
